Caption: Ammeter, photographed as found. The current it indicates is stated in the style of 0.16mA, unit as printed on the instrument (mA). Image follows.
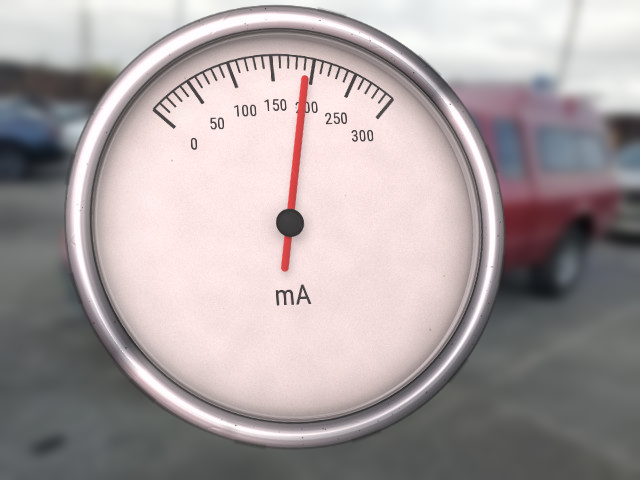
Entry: 190mA
